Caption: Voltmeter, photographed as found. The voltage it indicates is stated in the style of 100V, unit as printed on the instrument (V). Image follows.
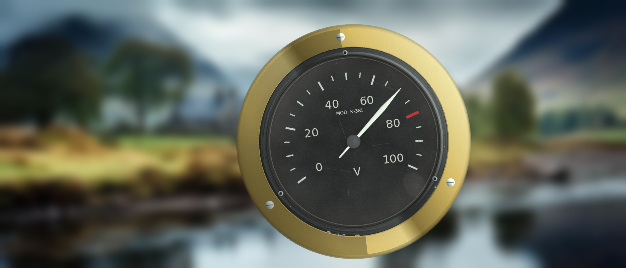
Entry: 70V
